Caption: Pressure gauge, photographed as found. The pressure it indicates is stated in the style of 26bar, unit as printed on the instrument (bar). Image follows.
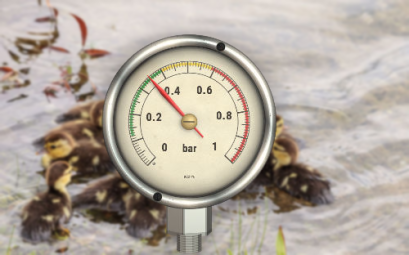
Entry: 0.35bar
